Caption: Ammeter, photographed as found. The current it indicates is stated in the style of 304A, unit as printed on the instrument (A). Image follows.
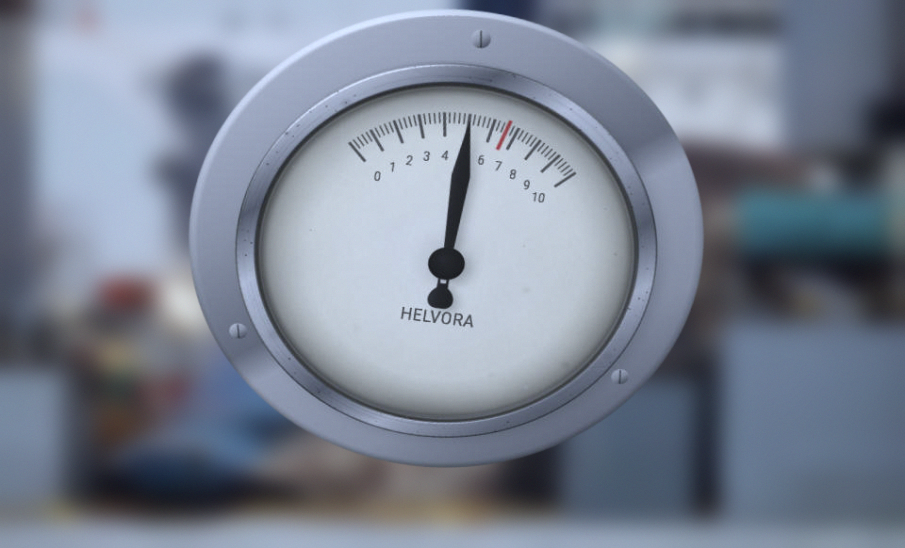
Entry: 5A
